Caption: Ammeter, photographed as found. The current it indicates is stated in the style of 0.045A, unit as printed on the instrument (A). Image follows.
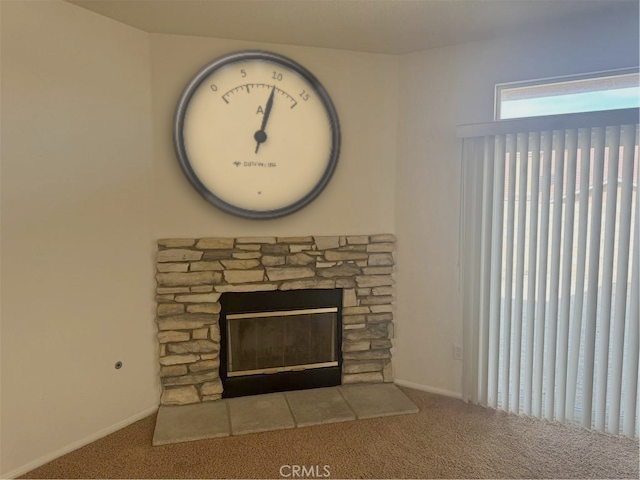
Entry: 10A
